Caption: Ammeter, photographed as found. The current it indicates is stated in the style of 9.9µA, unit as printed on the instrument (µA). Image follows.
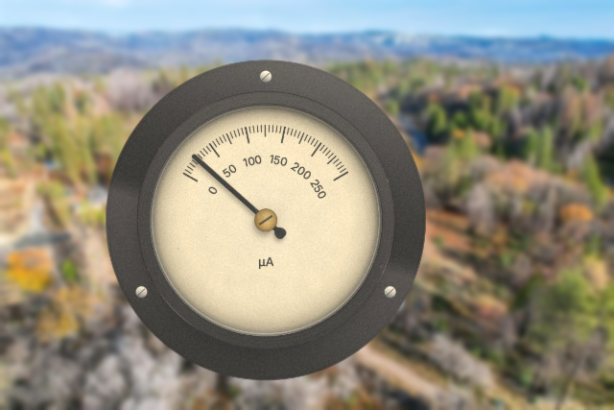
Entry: 25µA
